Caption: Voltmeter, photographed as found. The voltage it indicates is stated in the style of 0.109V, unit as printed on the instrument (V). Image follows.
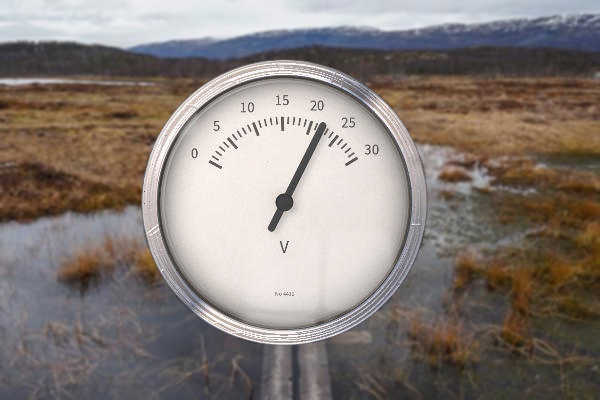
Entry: 22V
